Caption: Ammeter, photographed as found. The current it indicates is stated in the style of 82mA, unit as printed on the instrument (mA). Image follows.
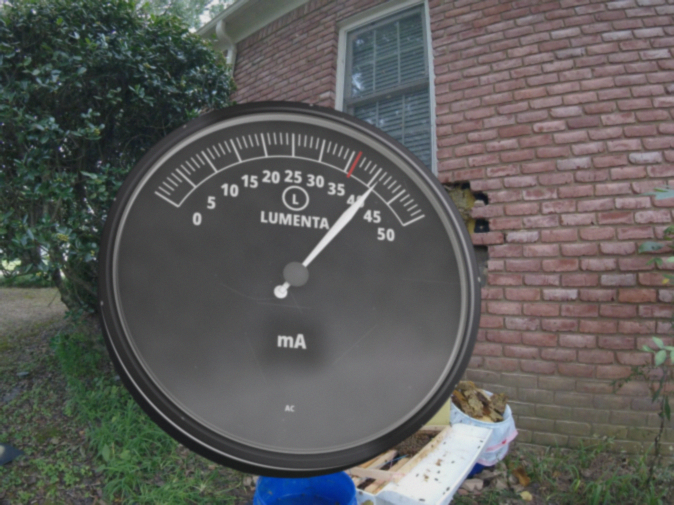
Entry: 41mA
